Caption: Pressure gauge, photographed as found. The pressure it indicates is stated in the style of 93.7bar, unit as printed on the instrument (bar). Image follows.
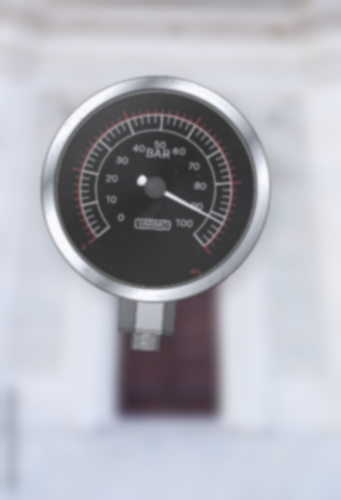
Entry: 92bar
